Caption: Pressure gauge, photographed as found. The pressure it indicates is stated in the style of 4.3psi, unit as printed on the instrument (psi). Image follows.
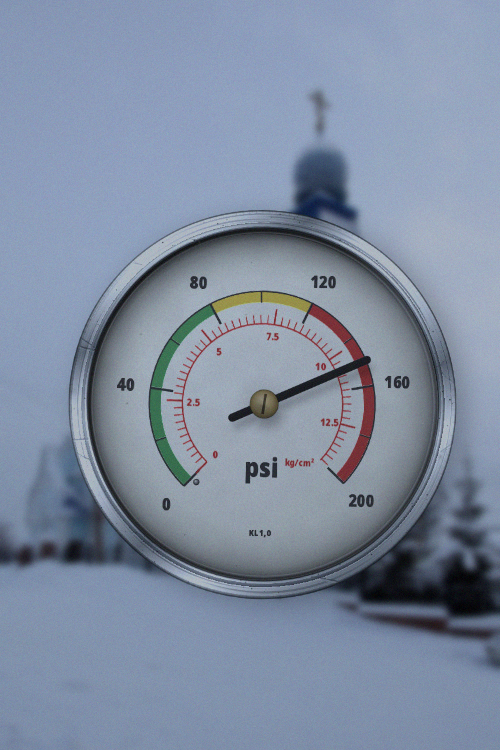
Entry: 150psi
